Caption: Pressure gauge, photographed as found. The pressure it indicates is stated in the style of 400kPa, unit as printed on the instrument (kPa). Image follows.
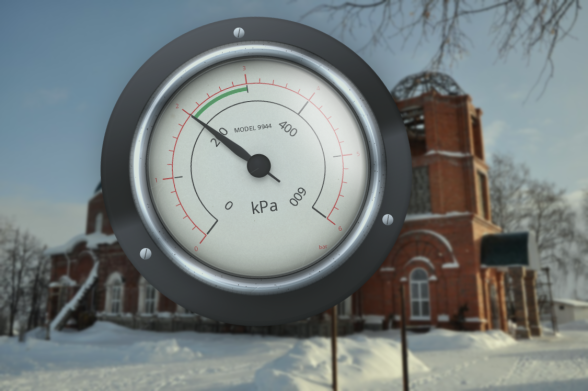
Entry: 200kPa
